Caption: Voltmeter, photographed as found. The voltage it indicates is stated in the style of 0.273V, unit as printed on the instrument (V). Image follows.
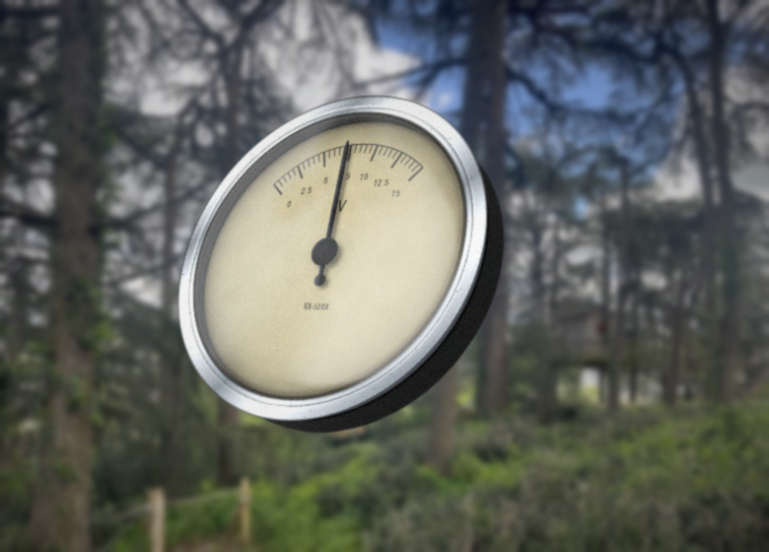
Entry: 7.5V
